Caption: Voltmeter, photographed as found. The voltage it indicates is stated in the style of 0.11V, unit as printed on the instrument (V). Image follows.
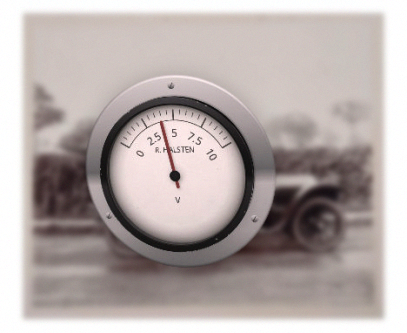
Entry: 4V
